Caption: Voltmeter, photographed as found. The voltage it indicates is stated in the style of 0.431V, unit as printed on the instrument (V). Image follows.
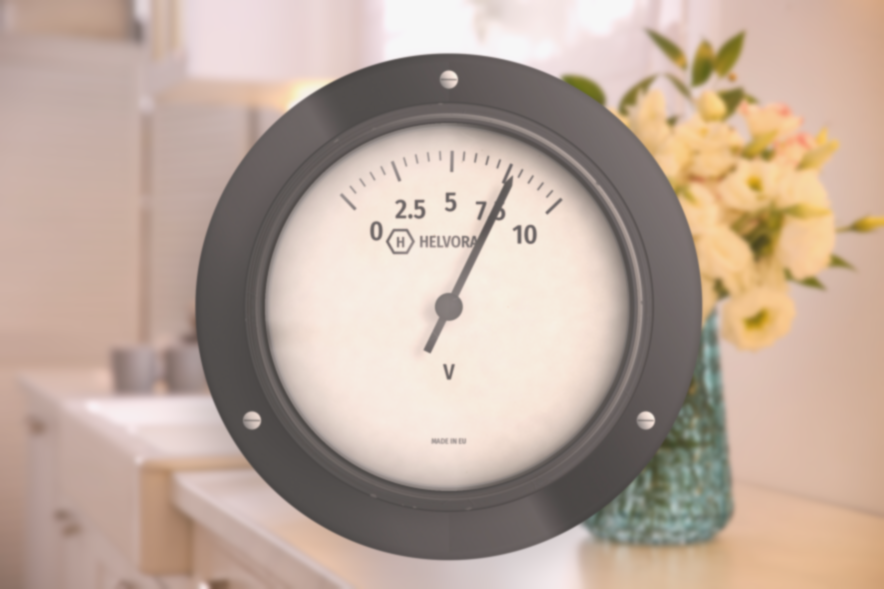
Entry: 7.75V
